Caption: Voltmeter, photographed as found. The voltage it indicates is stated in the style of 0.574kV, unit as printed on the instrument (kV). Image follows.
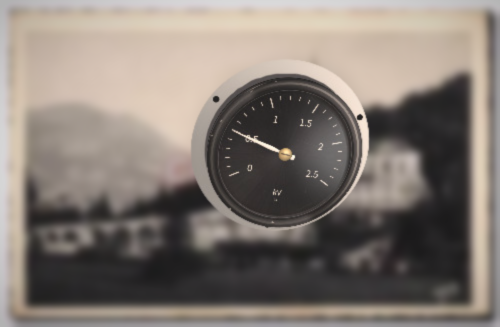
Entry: 0.5kV
